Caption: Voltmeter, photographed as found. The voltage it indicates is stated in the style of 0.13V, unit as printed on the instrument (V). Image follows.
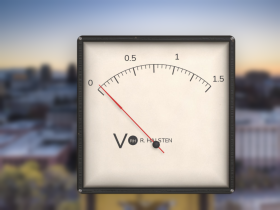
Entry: 0.05V
